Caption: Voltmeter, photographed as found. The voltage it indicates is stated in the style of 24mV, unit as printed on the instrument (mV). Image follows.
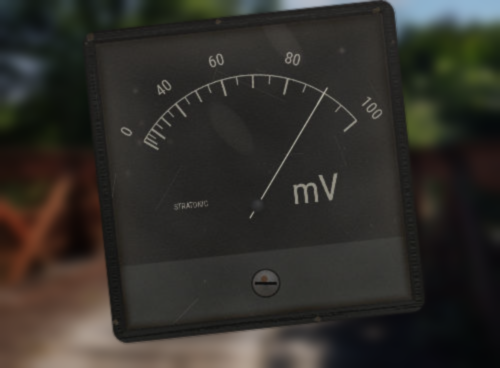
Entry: 90mV
